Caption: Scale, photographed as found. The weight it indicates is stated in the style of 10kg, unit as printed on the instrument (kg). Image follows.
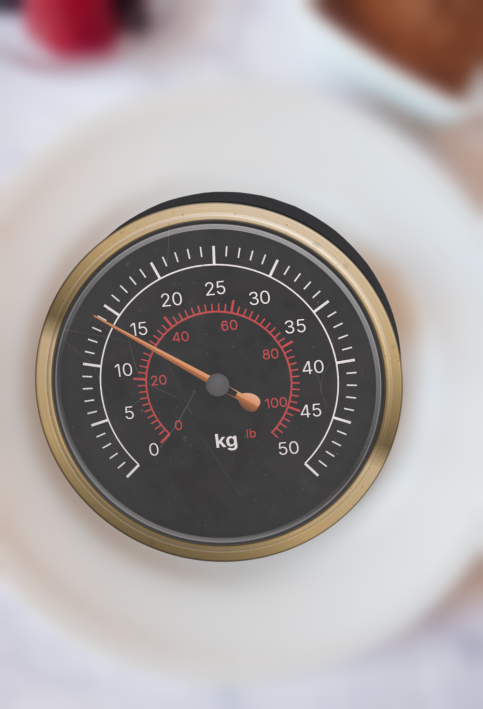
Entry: 14kg
